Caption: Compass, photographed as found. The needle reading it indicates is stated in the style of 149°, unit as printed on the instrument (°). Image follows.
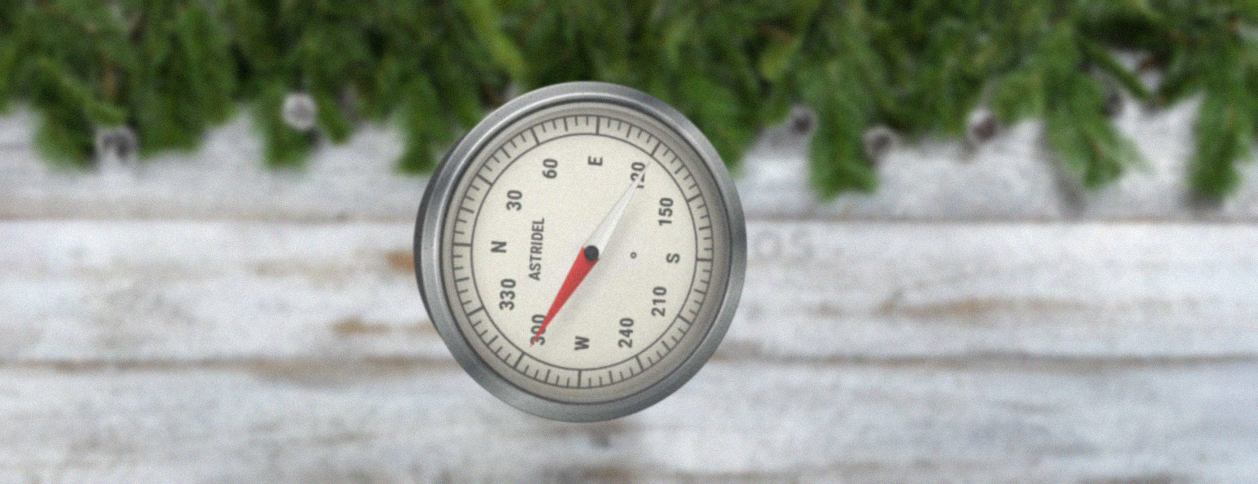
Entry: 300°
